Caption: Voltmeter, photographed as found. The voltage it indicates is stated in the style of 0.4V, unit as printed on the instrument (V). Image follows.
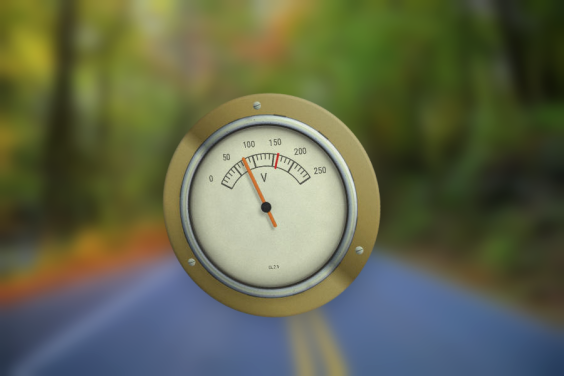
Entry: 80V
